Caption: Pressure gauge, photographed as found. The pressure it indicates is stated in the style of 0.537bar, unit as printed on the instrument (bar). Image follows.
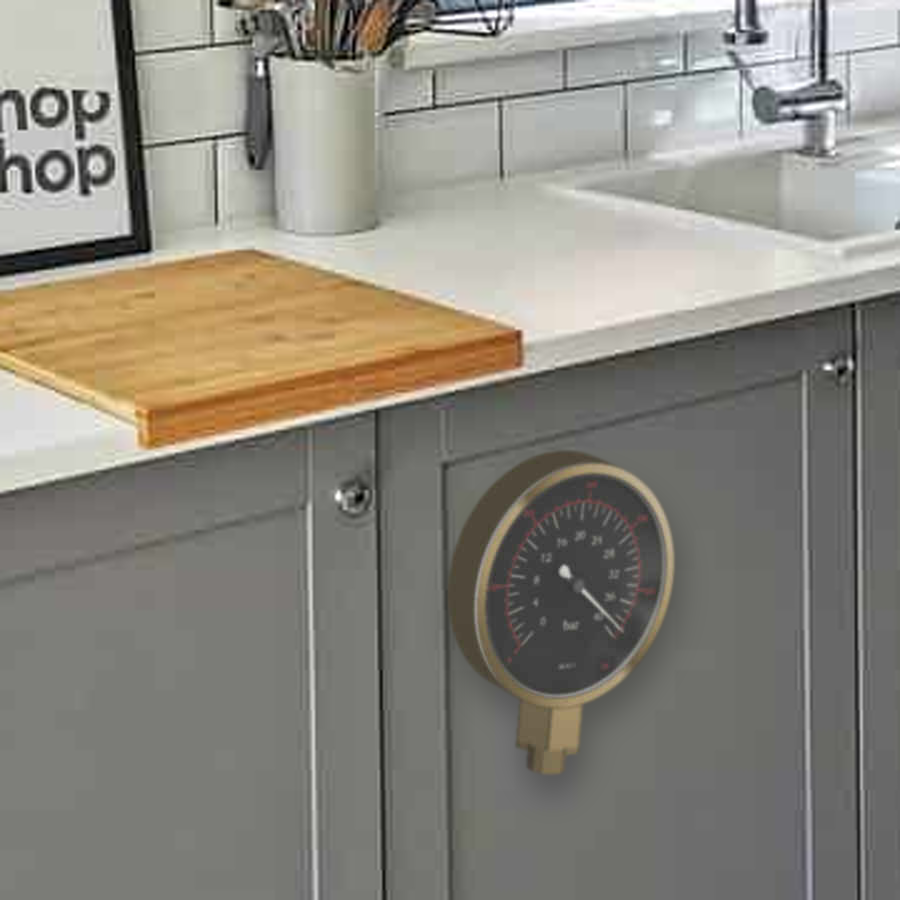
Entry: 39bar
